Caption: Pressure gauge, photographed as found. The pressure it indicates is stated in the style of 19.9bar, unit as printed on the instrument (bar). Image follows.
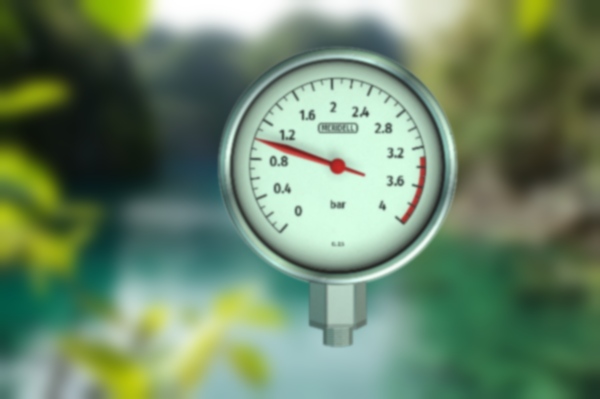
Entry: 1bar
